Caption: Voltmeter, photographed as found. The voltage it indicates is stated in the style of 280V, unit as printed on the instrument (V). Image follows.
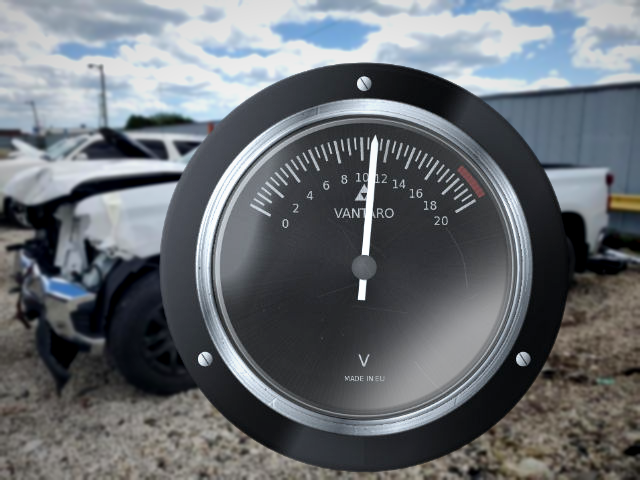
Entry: 11V
